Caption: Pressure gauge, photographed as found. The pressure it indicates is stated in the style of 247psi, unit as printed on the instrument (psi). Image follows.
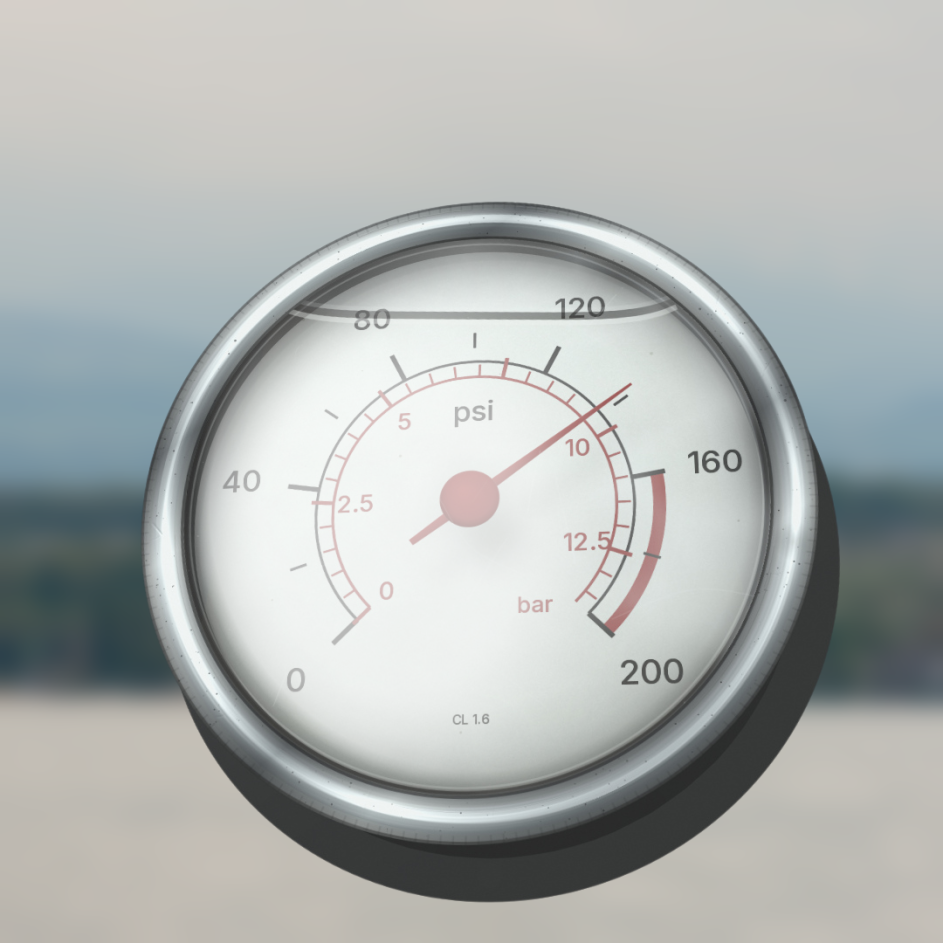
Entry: 140psi
